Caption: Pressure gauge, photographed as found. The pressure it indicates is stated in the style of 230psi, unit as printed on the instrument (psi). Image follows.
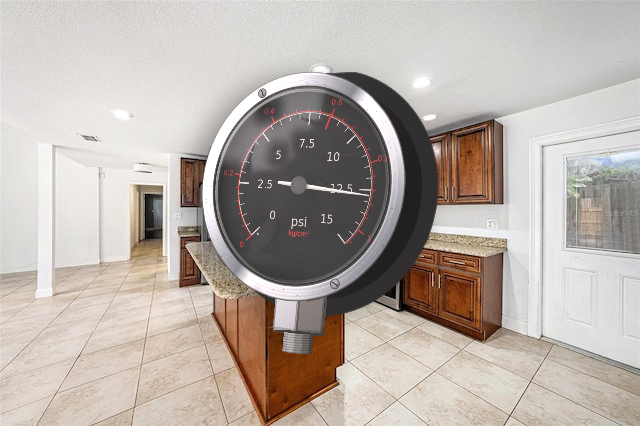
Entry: 12.75psi
